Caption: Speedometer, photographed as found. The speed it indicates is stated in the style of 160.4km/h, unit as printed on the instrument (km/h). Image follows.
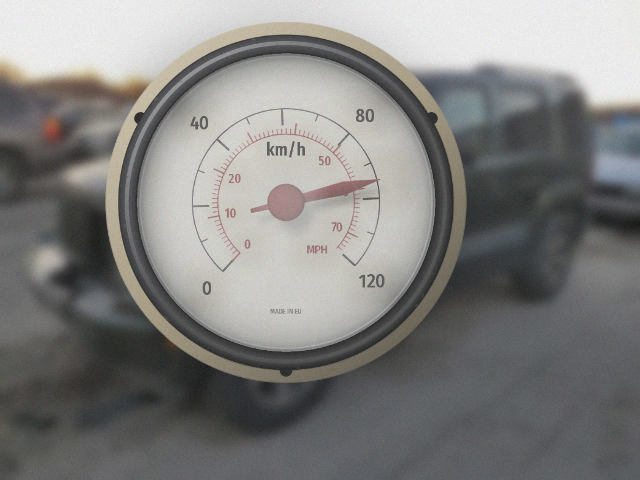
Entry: 95km/h
